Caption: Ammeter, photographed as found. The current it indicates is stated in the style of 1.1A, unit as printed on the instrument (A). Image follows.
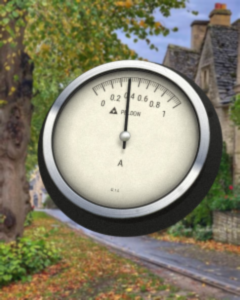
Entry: 0.4A
